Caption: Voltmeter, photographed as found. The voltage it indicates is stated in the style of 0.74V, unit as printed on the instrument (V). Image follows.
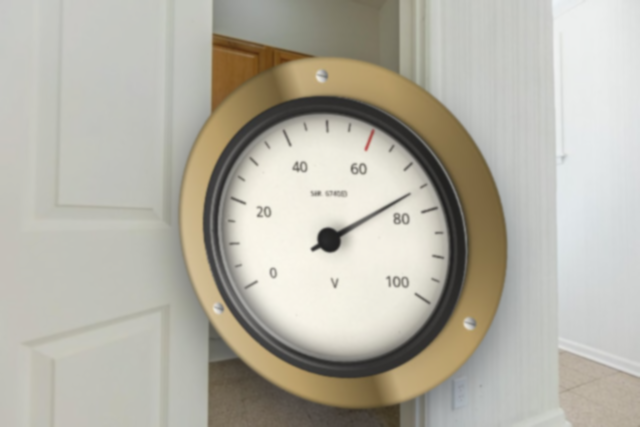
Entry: 75V
